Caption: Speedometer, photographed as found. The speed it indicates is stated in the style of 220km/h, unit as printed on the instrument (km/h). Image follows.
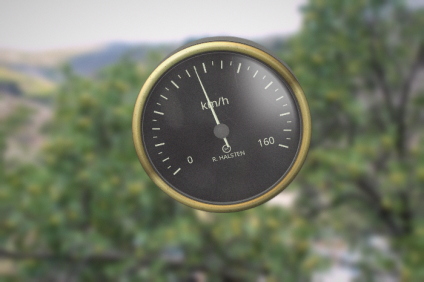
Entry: 75km/h
